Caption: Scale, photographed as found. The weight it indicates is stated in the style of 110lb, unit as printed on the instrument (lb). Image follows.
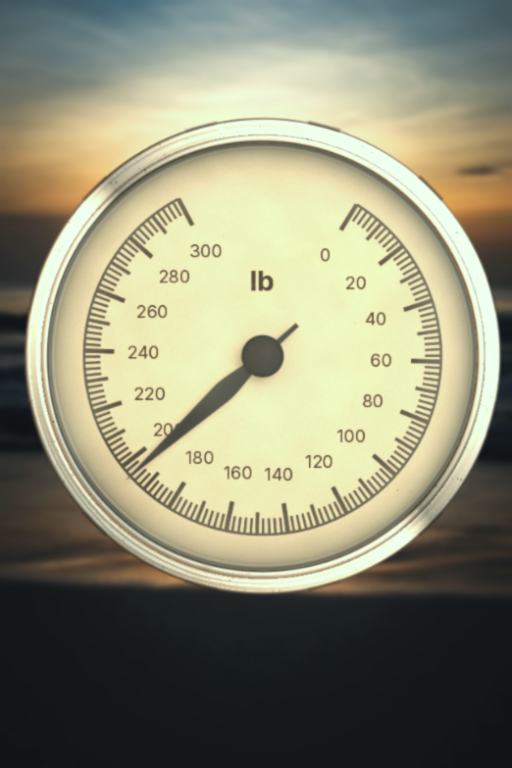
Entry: 196lb
